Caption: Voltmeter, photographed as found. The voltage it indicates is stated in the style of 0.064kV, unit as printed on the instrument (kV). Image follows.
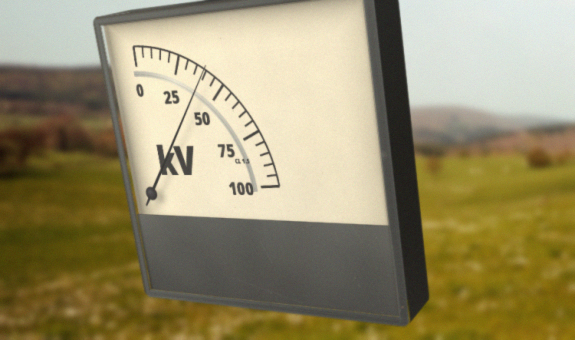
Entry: 40kV
